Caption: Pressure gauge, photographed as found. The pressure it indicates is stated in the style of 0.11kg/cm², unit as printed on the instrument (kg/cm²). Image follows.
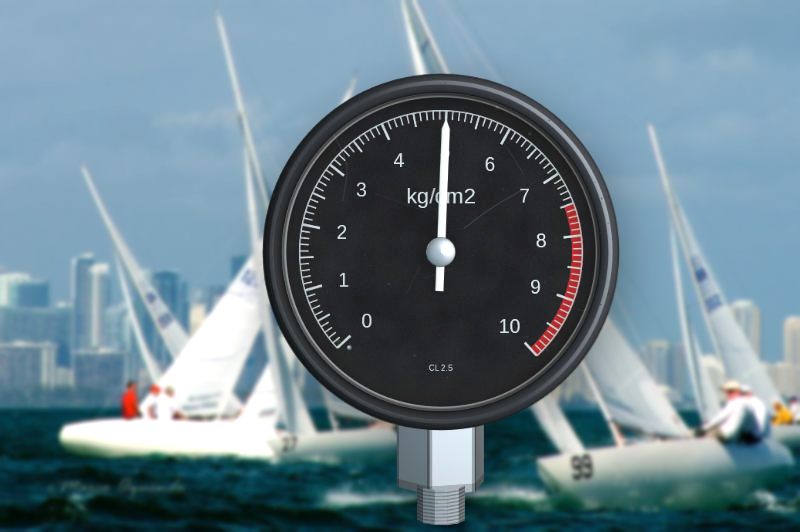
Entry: 5kg/cm²
